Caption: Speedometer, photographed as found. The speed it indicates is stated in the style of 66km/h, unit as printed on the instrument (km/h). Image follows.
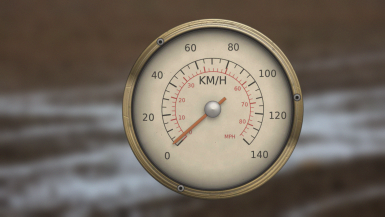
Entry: 2.5km/h
